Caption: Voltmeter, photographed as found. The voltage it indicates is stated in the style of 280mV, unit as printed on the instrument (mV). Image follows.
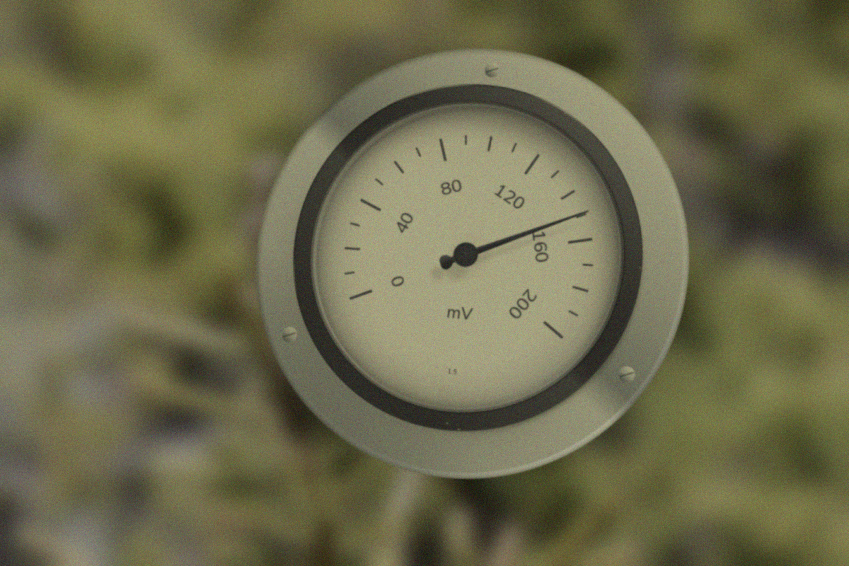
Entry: 150mV
